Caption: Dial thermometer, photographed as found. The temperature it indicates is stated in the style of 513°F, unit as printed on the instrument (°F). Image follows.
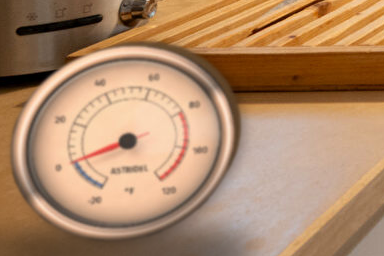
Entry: 0°F
